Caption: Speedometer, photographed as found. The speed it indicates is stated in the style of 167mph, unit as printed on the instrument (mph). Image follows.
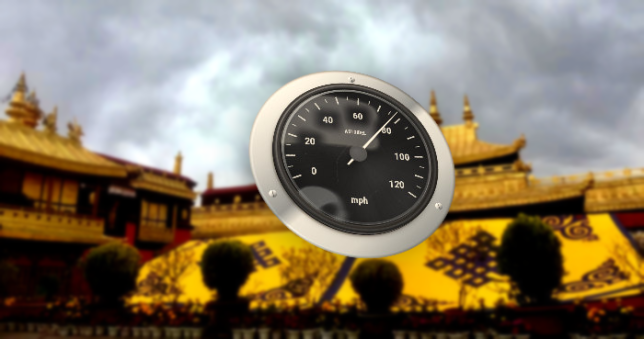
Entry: 77.5mph
